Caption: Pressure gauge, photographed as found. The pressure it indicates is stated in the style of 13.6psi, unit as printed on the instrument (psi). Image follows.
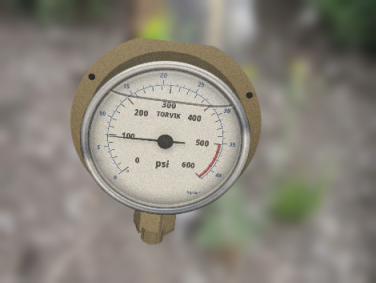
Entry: 100psi
